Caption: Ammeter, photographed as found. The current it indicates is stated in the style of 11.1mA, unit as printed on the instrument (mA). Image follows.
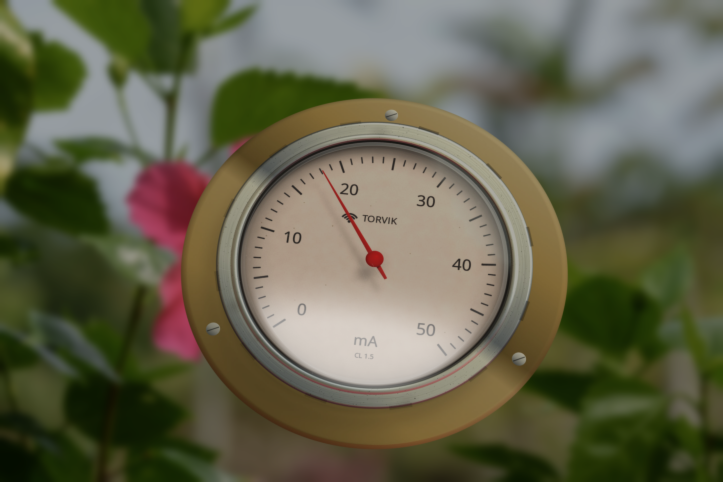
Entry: 18mA
